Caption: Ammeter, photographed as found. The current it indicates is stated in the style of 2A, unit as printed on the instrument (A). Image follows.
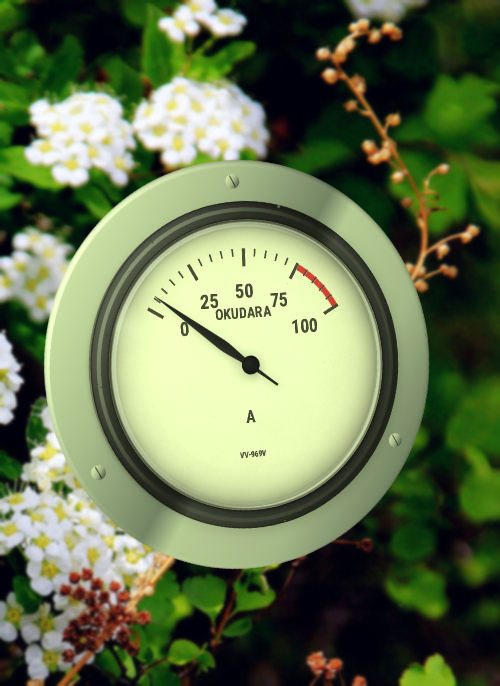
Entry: 5A
